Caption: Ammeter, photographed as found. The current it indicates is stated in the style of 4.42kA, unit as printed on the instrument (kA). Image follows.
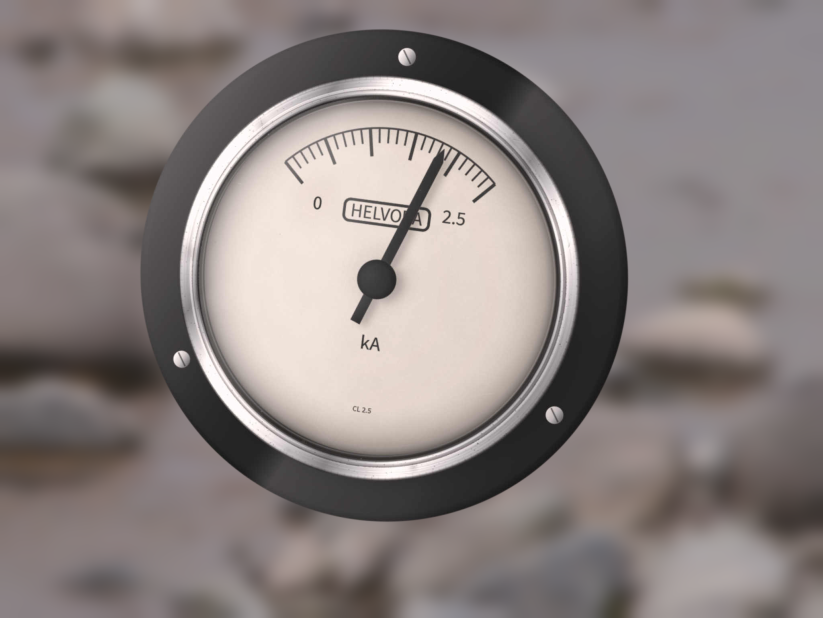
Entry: 1.85kA
